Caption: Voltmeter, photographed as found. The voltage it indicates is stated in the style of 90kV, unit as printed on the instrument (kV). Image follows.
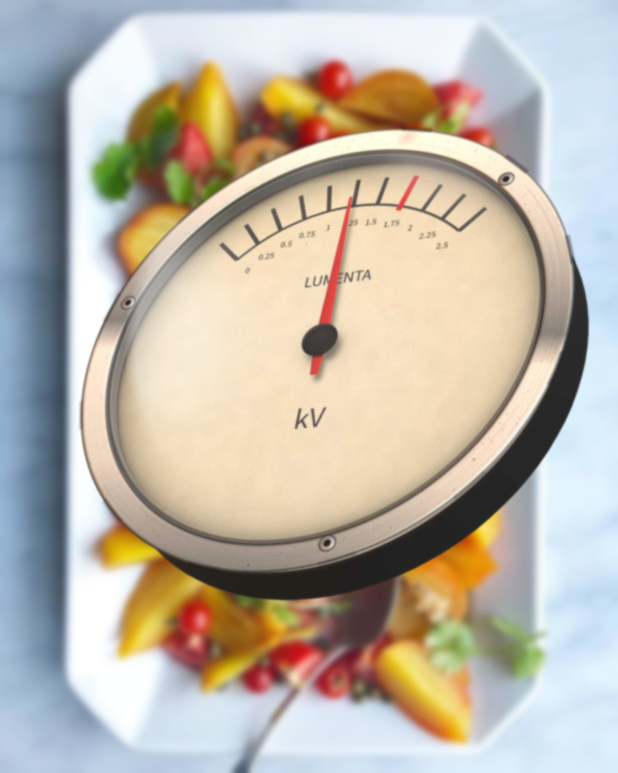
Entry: 1.25kV
